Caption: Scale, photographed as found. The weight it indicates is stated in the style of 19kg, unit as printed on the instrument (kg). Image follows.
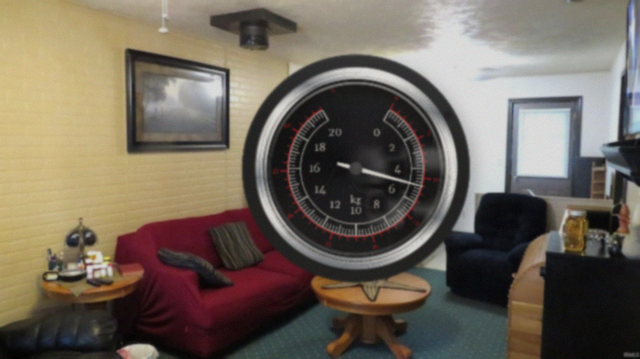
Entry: 5kg
